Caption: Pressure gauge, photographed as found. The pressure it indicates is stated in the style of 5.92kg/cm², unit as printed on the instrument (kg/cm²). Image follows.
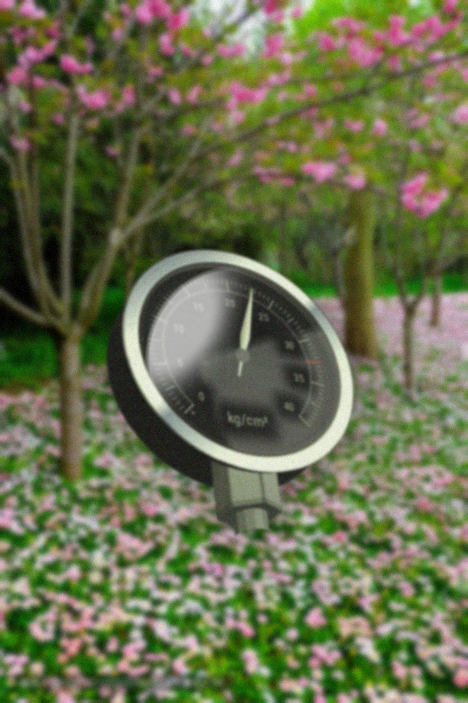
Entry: 22.5kg/cm²
